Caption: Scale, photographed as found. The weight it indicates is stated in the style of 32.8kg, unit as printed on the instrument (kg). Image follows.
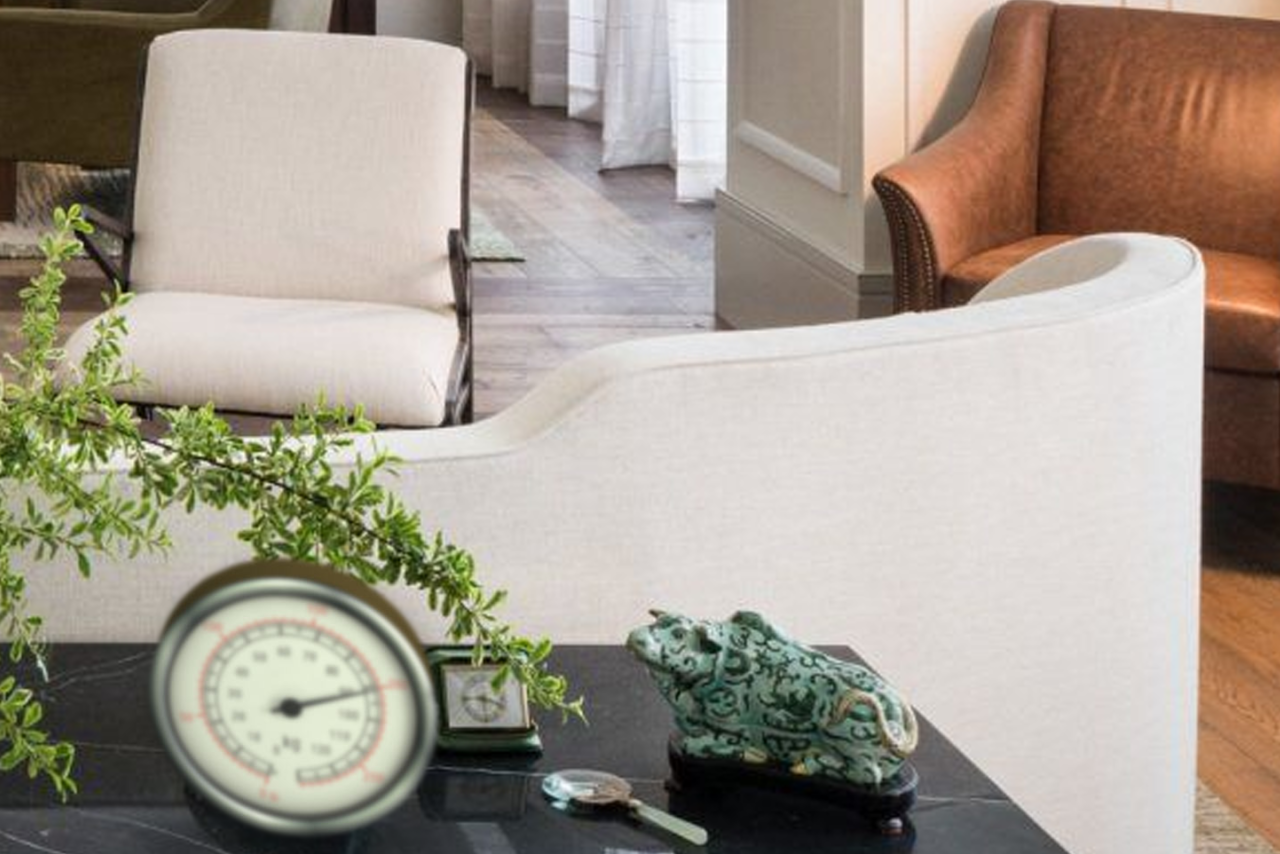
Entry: 90kg
